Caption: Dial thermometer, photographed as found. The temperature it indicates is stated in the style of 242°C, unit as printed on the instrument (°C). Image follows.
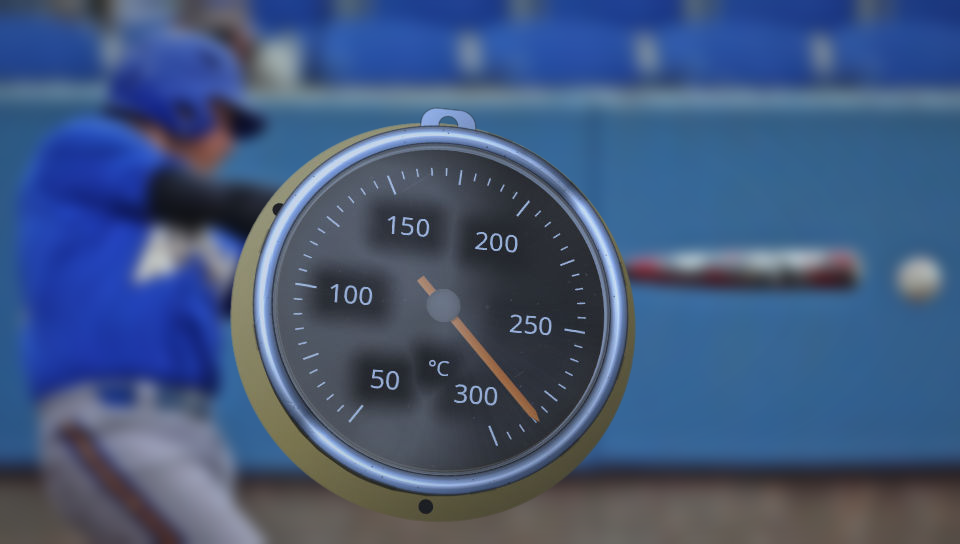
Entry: 285°C
